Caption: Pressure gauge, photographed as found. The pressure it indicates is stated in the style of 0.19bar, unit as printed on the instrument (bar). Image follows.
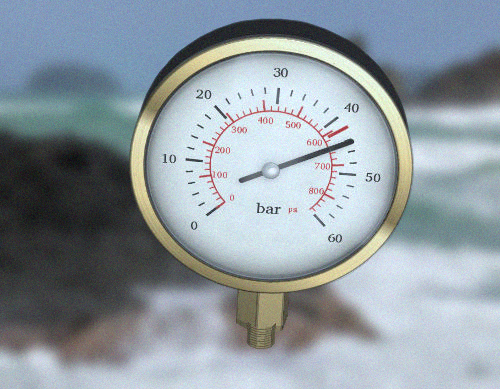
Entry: 44bar
